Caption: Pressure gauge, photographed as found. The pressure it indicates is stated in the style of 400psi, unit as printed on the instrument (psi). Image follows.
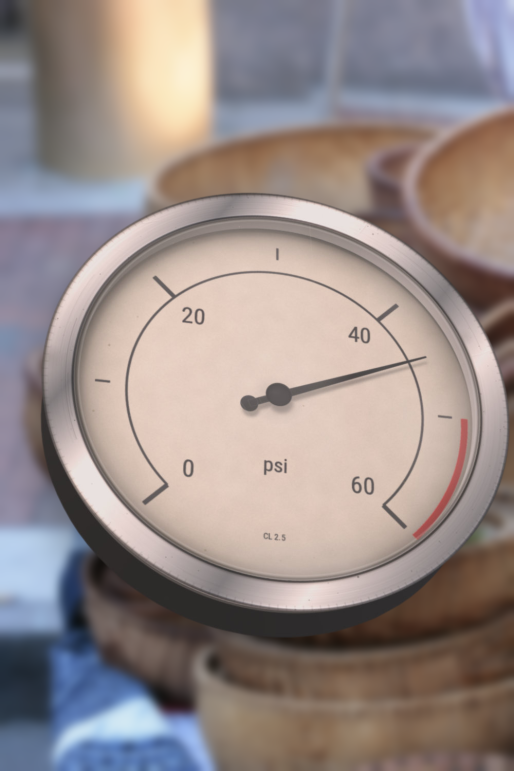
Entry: 45psi
